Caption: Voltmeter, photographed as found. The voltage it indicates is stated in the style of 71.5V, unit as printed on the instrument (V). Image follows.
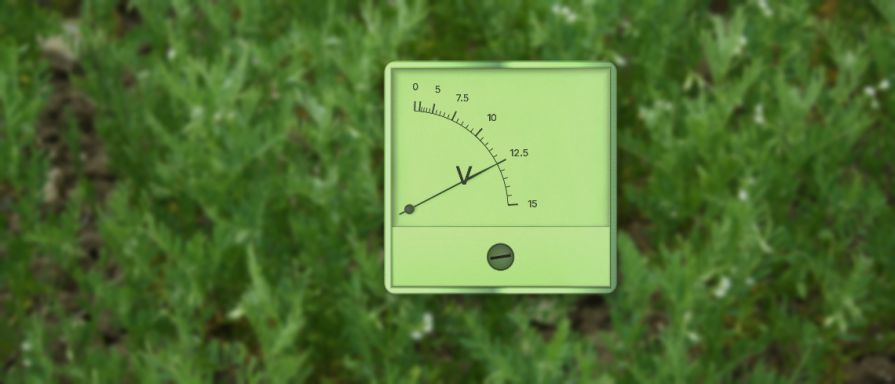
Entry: 12.5V
